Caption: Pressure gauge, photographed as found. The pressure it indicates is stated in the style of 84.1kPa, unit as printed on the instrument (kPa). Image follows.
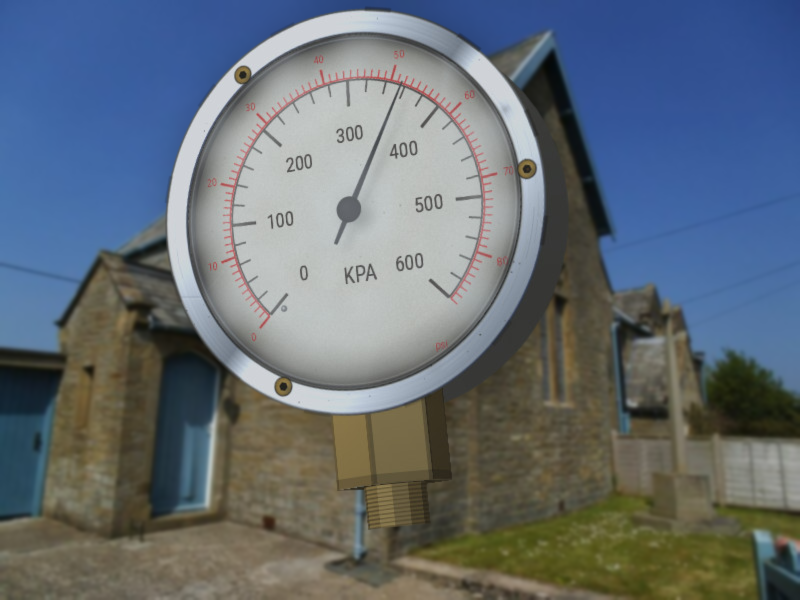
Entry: 360kPa
